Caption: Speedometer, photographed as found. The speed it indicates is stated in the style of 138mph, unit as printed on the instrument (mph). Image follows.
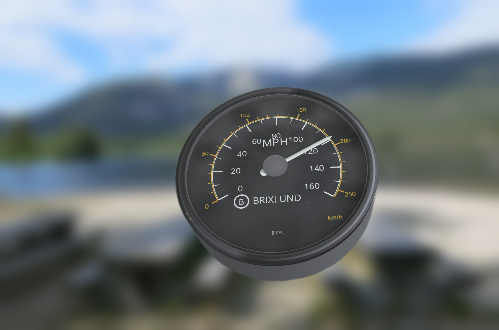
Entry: 120mph
